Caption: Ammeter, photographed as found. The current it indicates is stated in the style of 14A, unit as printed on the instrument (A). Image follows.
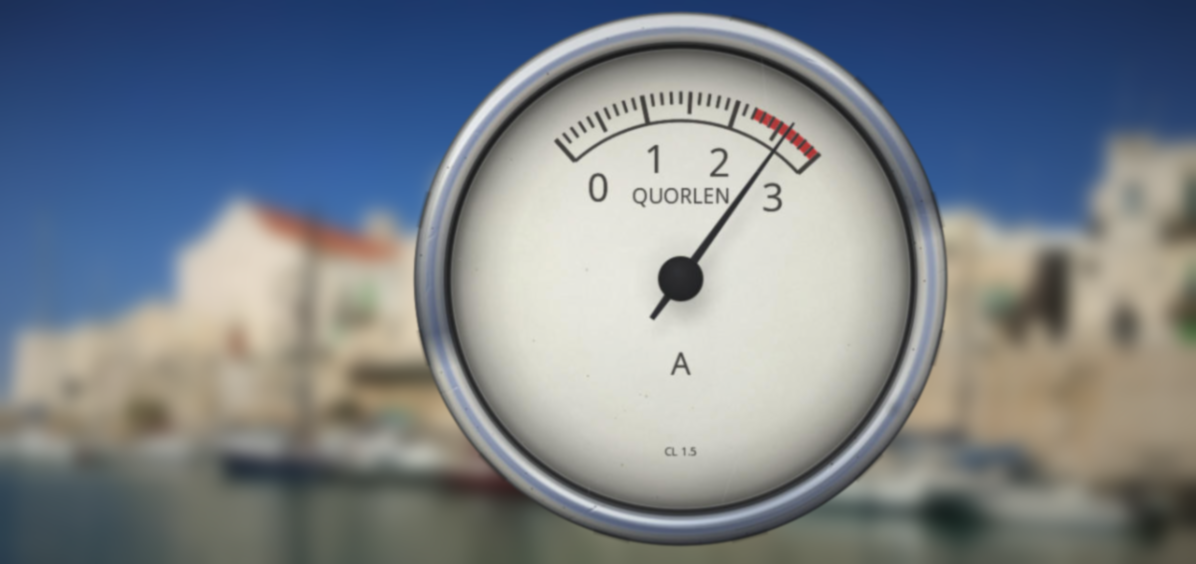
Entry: 2.6A
